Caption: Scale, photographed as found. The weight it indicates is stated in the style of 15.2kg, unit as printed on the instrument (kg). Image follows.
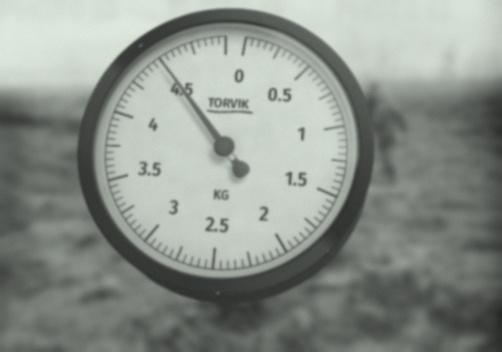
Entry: 4.5kg
